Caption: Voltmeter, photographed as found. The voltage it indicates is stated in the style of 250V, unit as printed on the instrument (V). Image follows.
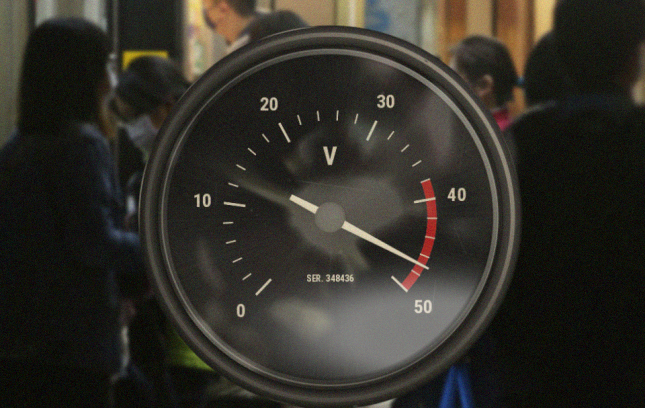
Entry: 47V
